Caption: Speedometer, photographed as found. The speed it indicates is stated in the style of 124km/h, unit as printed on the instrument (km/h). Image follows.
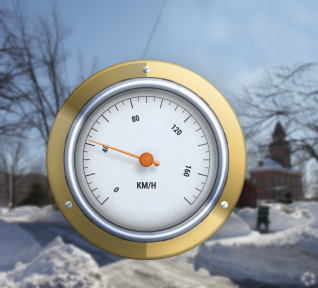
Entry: 42.5km/h
